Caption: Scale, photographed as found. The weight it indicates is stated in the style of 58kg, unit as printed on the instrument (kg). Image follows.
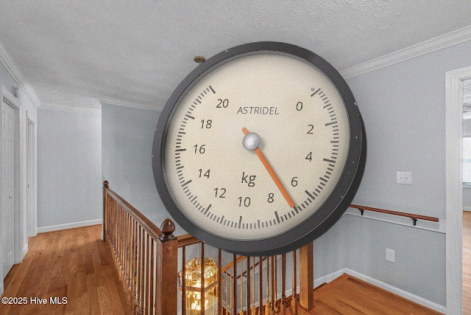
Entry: 7kg
